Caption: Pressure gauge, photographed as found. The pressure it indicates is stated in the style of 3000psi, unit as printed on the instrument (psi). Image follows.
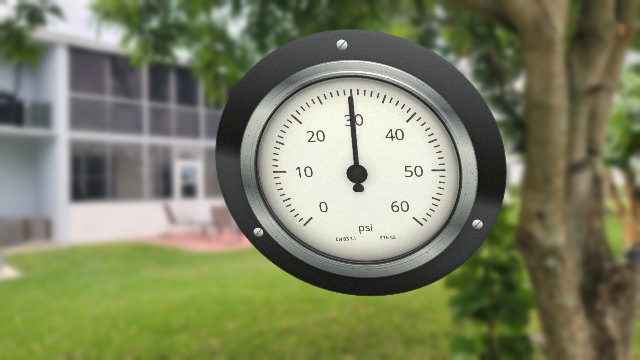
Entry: 30psi
